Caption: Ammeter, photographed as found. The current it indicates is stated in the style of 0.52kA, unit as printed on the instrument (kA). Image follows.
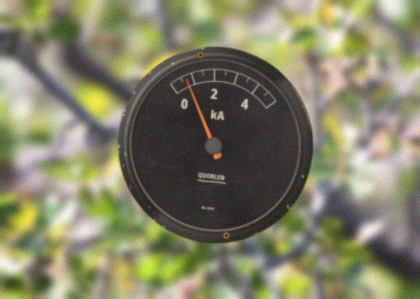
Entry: 0.75kA
